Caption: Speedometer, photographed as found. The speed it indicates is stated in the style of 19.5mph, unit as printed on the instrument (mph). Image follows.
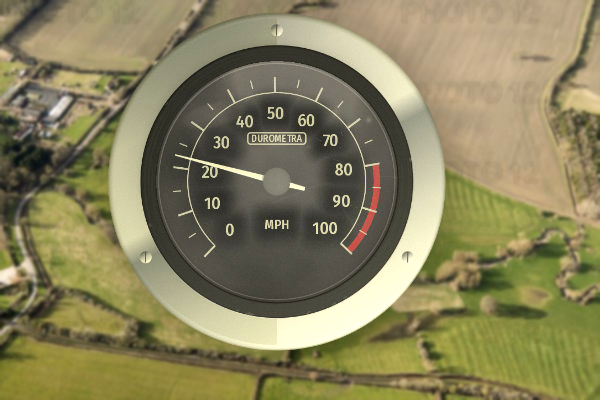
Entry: 22.5mph
